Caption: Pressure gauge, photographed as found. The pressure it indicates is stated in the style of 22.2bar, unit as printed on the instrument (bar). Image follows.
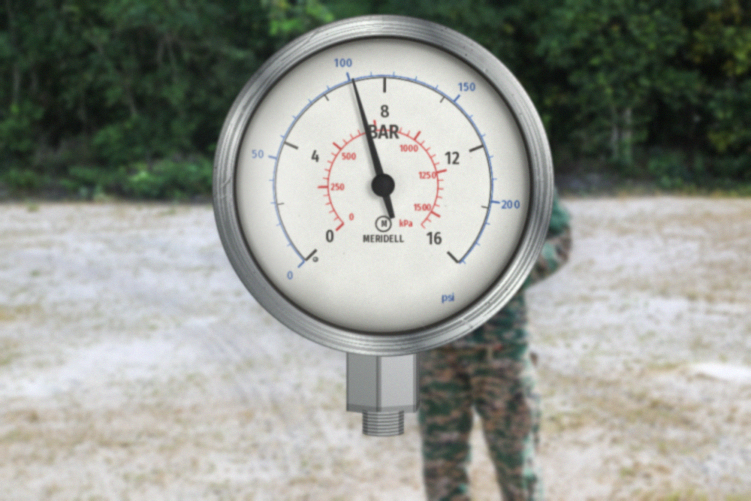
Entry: 7bar
